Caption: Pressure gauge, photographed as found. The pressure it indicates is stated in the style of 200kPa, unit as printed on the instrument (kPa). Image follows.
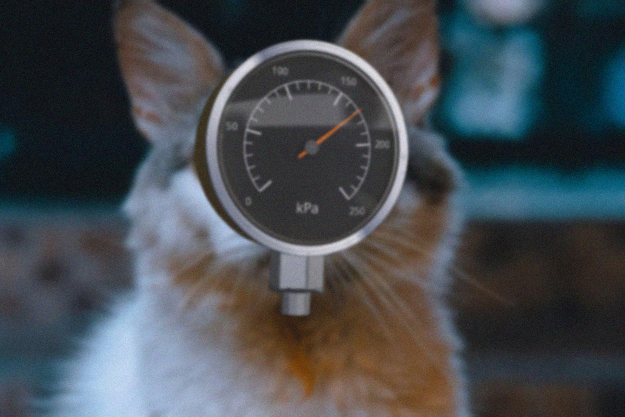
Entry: 170kPa
